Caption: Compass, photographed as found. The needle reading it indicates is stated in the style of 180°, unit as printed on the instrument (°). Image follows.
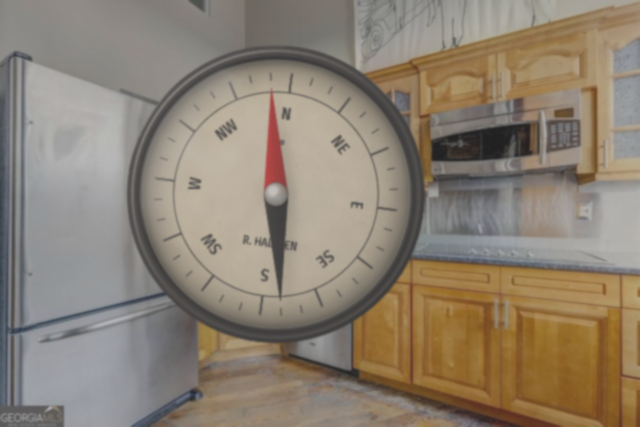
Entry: 350°
